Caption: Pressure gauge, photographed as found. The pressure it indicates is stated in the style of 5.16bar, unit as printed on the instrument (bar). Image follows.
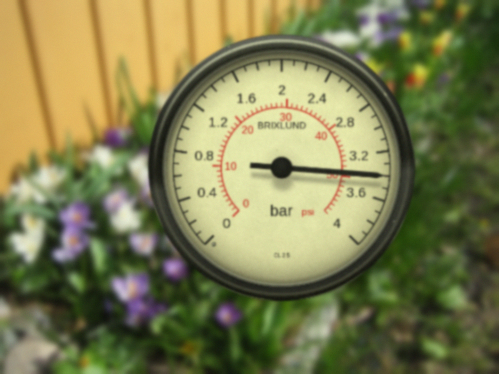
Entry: 3.4bar
